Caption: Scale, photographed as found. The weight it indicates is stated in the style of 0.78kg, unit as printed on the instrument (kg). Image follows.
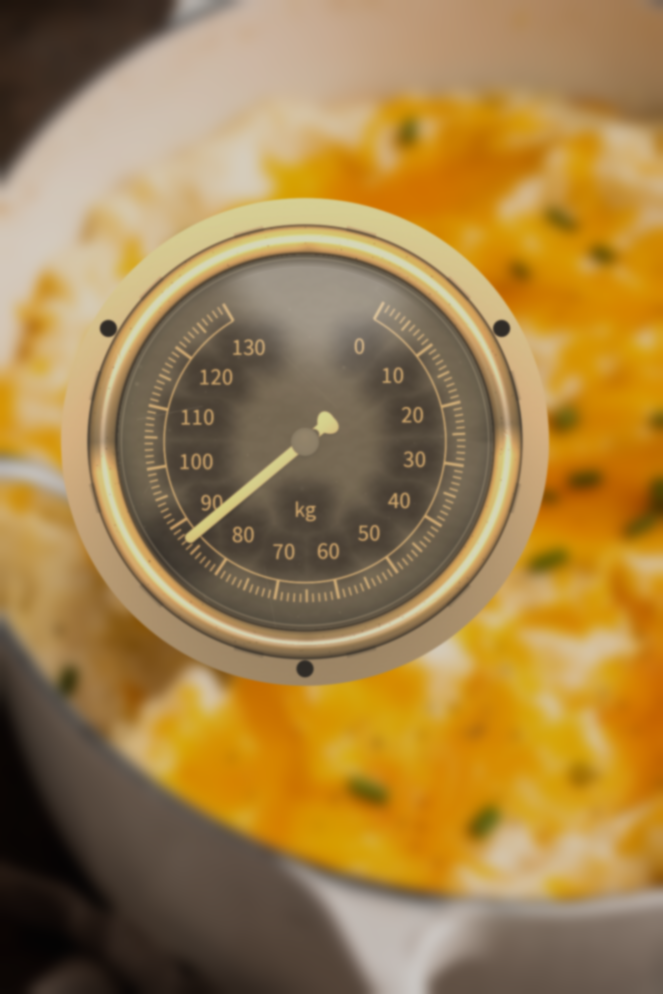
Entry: 87kg
